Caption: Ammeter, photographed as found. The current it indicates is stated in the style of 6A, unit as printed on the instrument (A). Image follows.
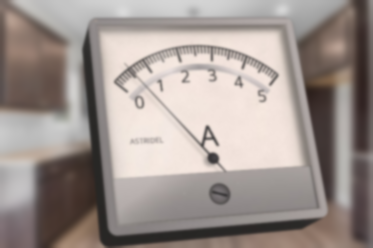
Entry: 0.5A
